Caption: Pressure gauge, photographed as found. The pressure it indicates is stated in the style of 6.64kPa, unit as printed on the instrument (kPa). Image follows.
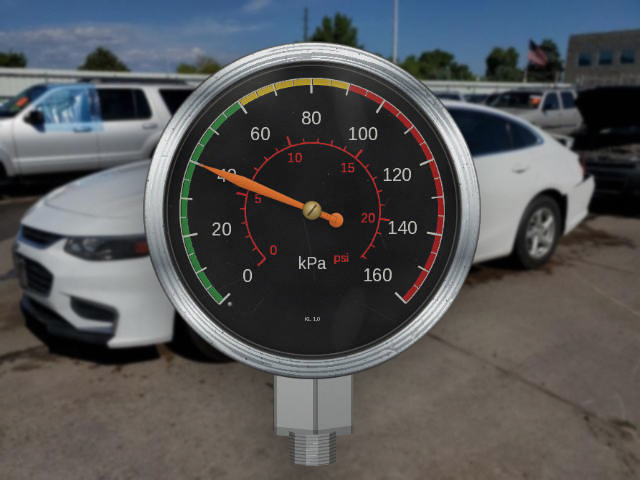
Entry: 40kPa
